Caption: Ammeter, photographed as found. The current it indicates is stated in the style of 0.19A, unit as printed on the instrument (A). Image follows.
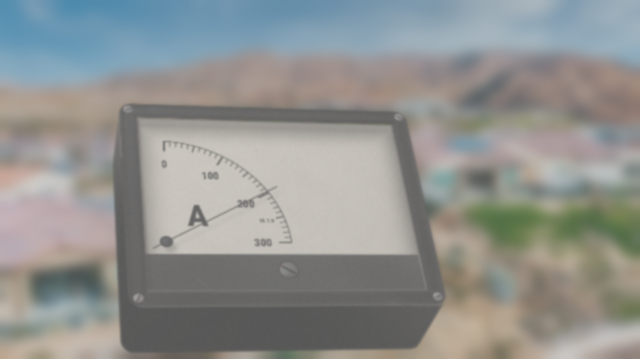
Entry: 200A
